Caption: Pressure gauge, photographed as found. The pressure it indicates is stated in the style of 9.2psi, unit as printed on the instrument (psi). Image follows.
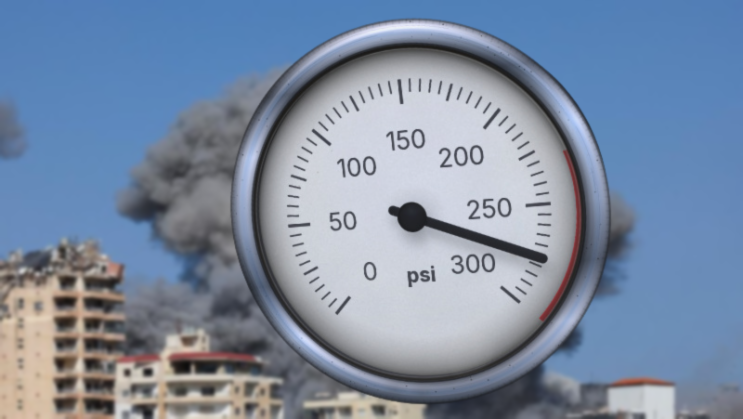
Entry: 275psi
